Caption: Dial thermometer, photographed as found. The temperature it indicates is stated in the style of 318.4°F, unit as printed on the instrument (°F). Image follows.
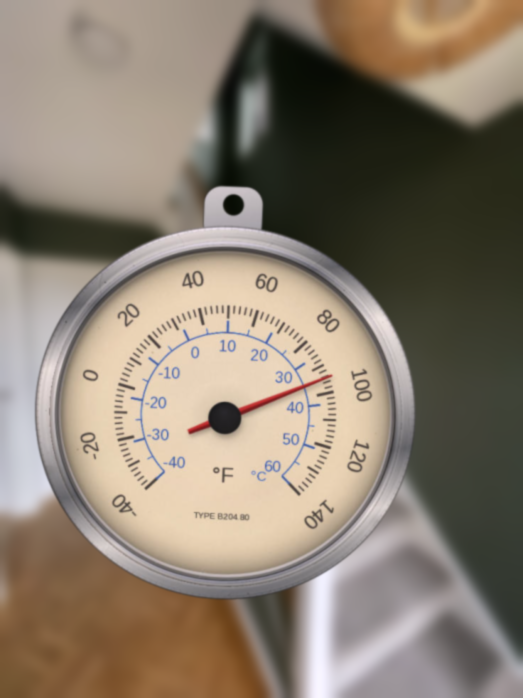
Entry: 94°F
